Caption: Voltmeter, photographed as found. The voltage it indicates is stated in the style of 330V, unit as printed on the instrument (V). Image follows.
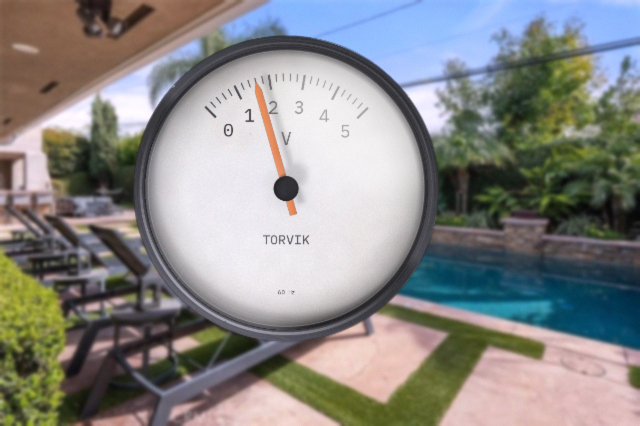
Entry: 1.6V
